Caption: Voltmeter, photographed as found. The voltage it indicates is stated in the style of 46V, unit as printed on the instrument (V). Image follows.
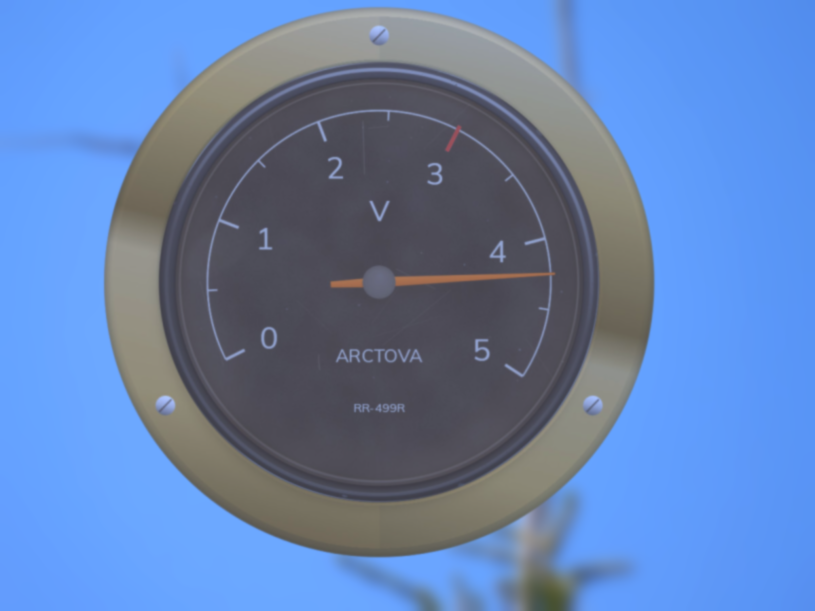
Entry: 4.25V
